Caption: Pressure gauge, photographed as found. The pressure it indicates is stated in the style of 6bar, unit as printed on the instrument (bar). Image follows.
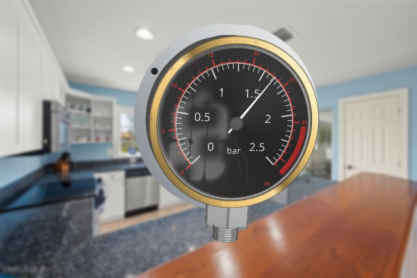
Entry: 1.6bar
